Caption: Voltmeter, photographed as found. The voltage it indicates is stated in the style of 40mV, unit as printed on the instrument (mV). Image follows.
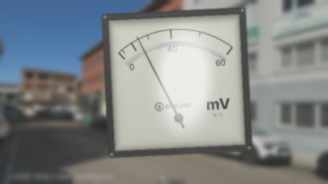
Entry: 25mV
